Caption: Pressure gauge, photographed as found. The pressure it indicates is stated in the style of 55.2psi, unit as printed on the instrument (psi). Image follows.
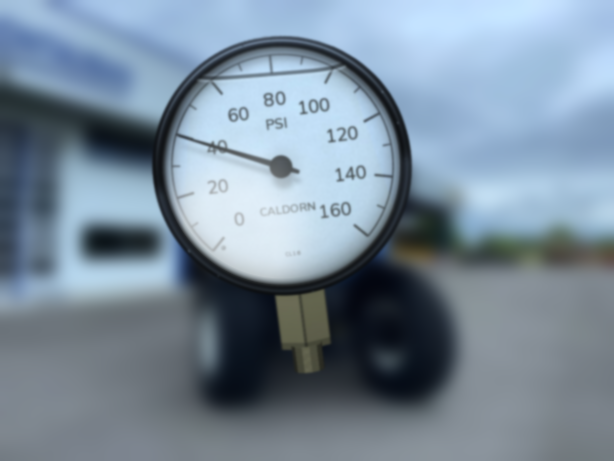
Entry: 40psi
